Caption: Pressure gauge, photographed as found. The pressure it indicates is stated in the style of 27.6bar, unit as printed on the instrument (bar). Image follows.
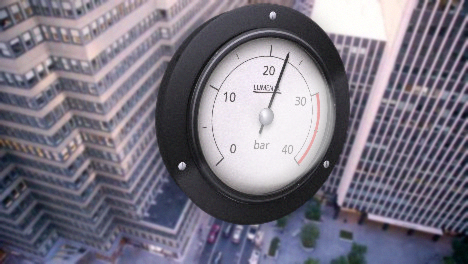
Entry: 22.5bar
